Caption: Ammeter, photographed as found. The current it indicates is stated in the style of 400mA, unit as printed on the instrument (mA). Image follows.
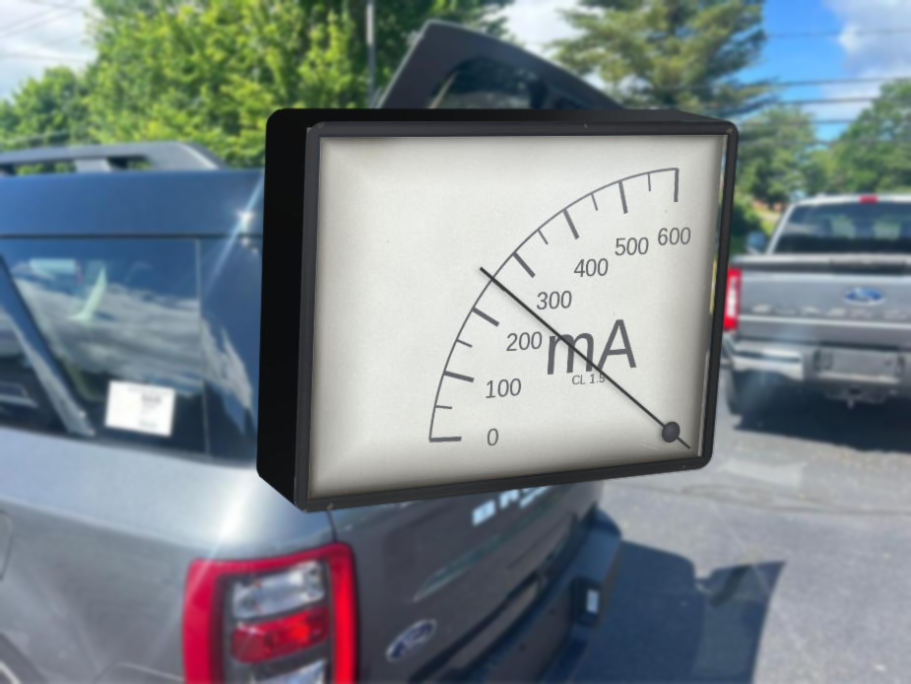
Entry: 250mA
